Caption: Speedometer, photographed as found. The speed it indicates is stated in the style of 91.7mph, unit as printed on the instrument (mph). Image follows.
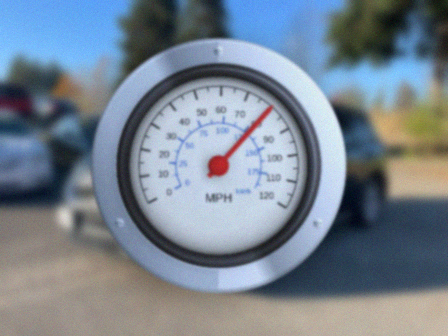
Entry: 80mph
